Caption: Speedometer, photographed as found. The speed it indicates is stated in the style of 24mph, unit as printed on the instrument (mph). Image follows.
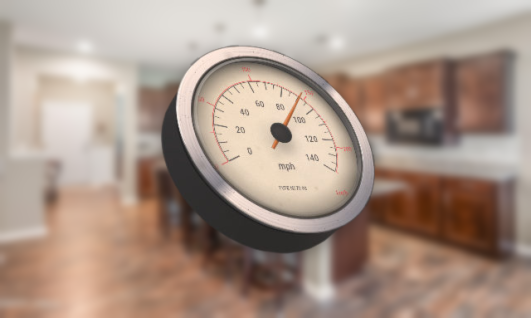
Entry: 90mph
